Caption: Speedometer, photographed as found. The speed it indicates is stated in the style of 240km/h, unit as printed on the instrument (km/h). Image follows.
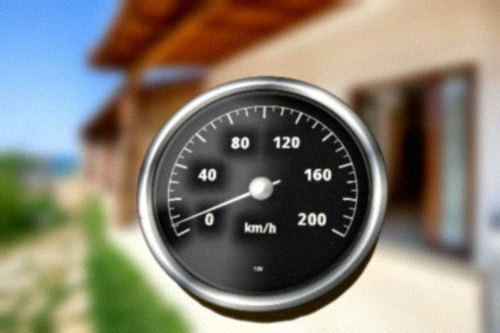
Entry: 5km/h
